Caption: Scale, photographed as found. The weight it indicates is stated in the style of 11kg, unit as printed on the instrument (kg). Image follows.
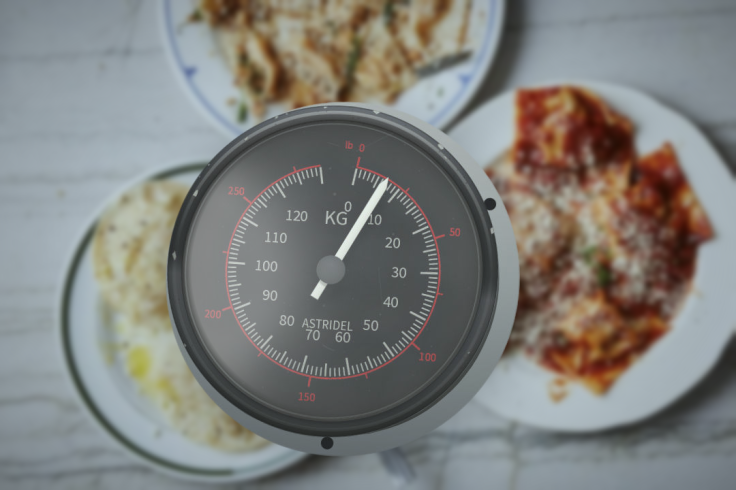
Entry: 7kg
